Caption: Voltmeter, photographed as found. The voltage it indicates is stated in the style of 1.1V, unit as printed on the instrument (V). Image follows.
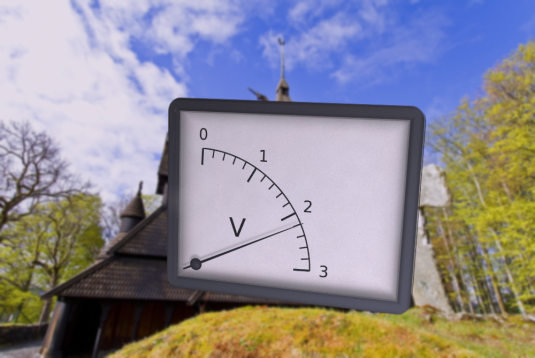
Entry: 2.2V
